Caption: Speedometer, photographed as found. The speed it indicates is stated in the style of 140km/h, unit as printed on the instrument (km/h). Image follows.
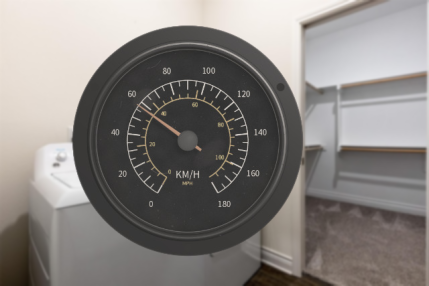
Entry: 57.5km/h
